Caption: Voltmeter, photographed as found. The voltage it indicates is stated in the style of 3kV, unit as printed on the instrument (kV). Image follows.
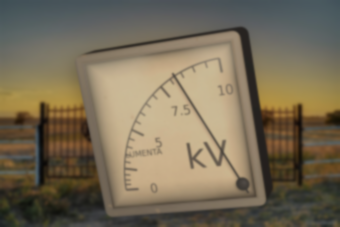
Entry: 8.25kV
